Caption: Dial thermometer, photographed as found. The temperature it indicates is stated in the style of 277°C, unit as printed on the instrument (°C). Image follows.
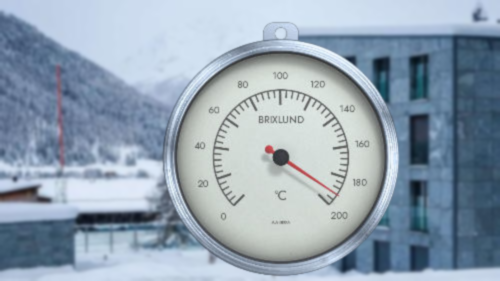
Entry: 192°C
